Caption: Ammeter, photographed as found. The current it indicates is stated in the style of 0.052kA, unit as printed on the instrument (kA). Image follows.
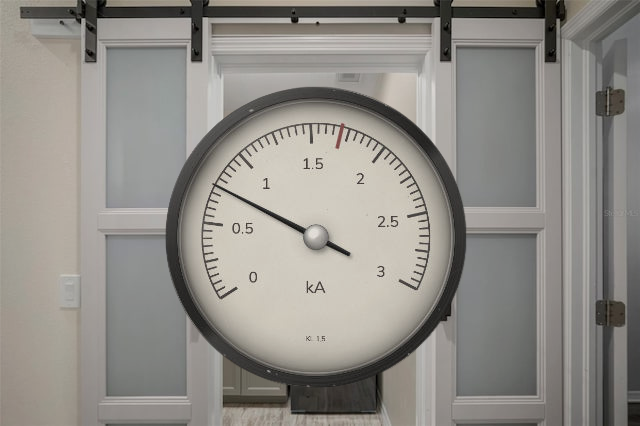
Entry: 0.75kA
